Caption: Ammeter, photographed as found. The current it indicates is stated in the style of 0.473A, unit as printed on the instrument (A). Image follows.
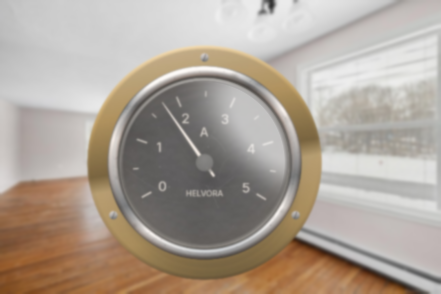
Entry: 1.75A
